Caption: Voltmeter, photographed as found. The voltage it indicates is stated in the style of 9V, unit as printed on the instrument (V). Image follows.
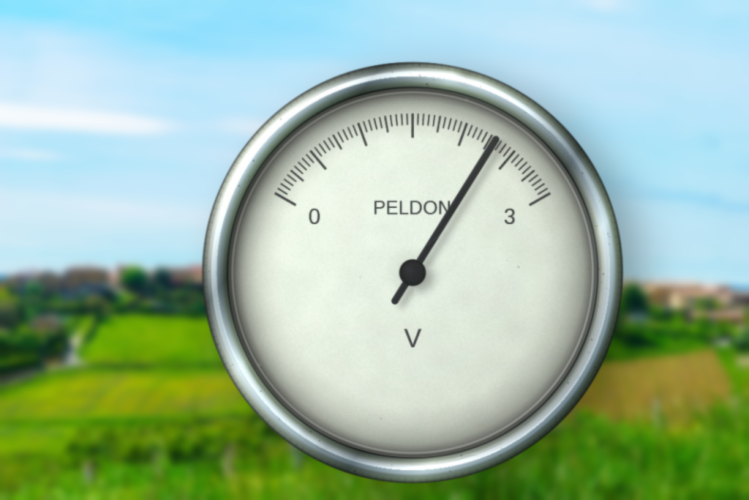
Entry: 2.3V
